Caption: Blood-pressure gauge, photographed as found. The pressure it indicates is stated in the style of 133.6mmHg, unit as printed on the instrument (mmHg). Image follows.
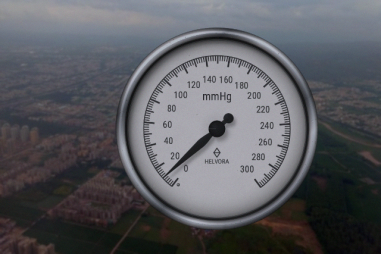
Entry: 10mmHg
